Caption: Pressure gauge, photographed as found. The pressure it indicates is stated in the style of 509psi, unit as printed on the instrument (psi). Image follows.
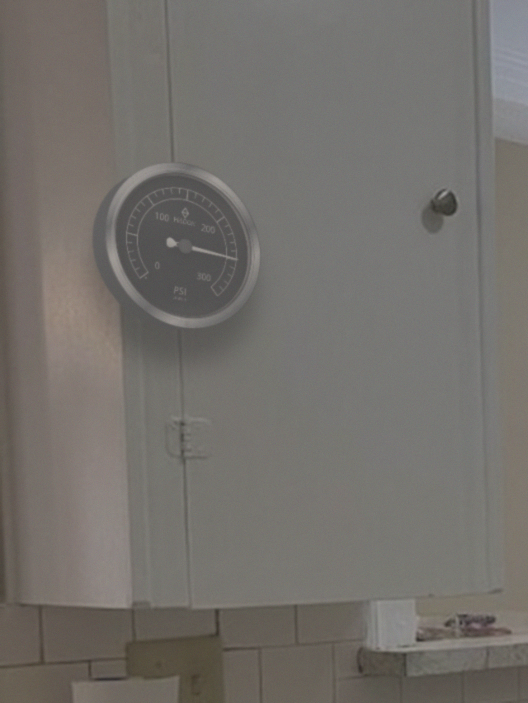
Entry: 250psi
